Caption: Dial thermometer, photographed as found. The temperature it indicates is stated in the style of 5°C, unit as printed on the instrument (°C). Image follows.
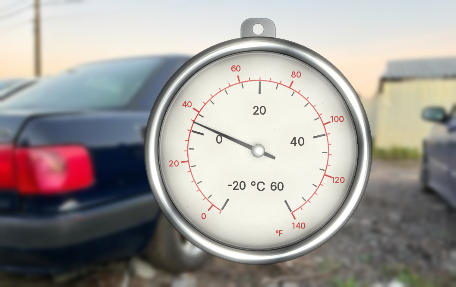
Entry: 2°C
